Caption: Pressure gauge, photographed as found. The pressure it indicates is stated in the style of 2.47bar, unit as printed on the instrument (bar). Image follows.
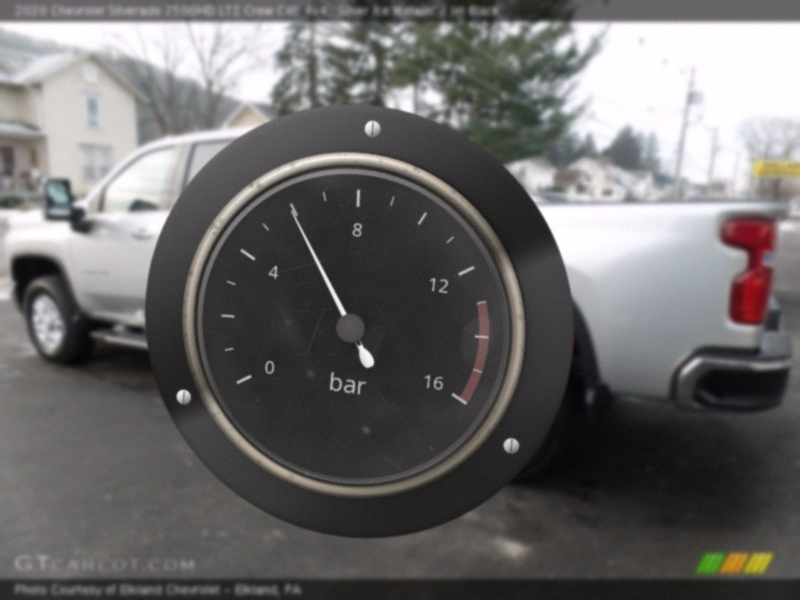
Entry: 6bar
